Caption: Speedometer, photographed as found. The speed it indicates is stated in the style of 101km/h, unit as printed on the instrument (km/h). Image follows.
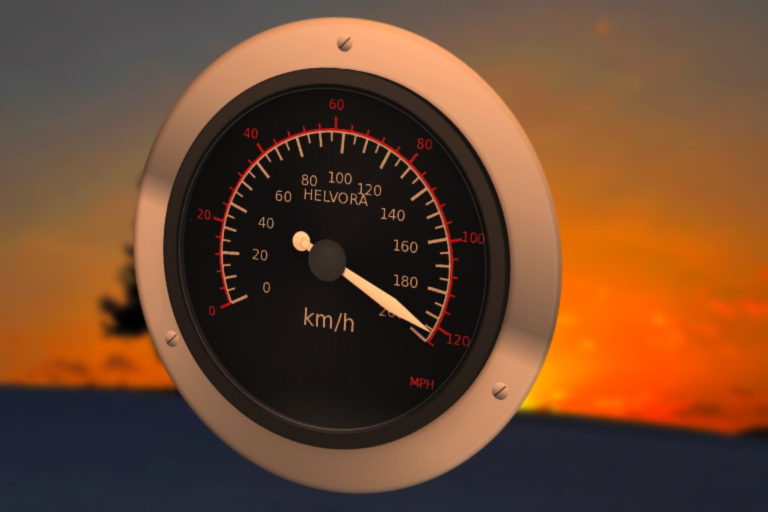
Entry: 195km/h
